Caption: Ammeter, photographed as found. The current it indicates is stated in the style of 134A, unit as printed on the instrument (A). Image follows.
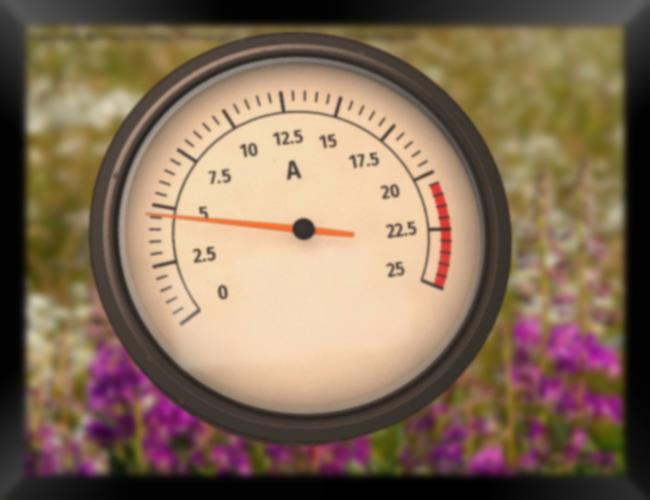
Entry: 4.5A
